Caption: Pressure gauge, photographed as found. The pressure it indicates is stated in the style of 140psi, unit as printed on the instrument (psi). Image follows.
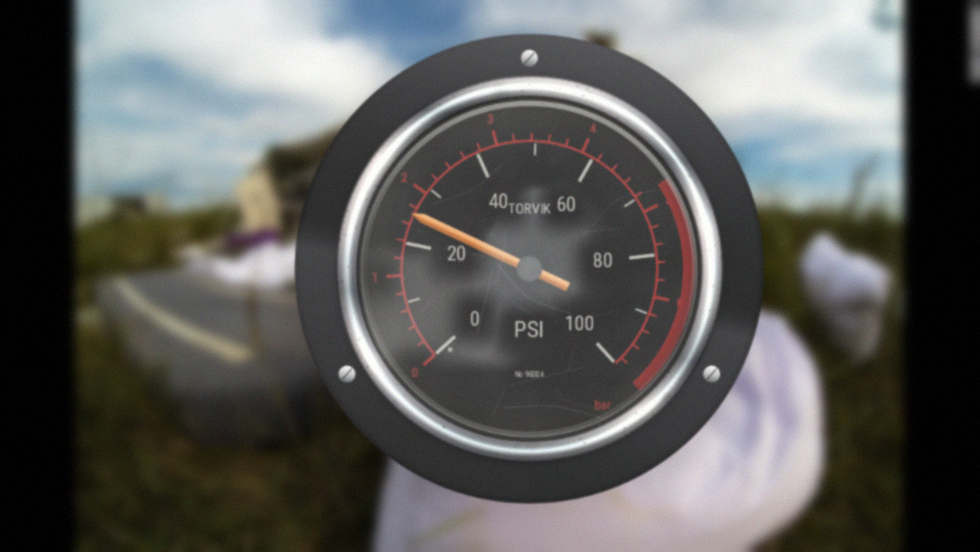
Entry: 25psi
